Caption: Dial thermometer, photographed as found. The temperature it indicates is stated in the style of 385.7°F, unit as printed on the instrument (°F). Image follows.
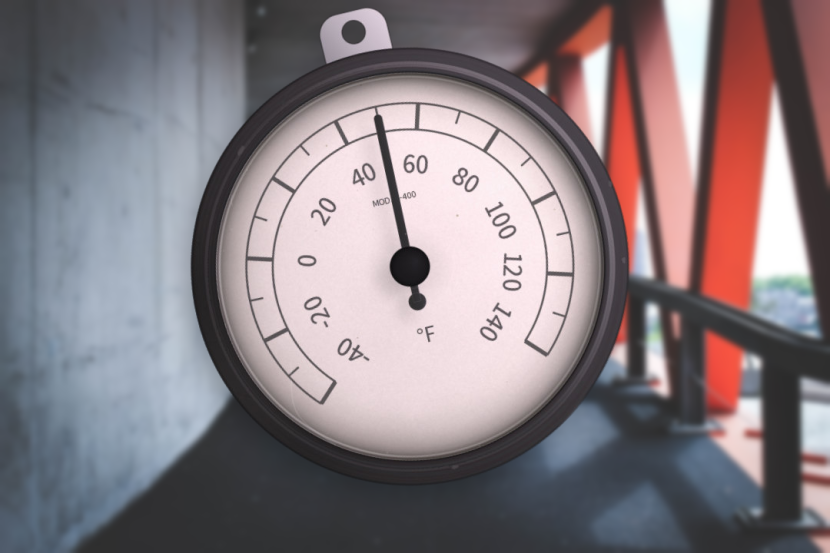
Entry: 50°F
